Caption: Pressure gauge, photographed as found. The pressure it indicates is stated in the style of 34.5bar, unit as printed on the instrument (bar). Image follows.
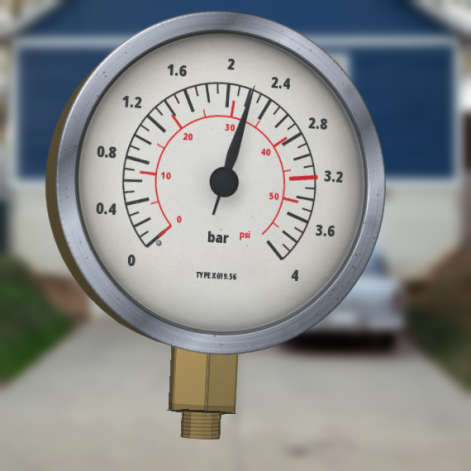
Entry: 2.2bar
